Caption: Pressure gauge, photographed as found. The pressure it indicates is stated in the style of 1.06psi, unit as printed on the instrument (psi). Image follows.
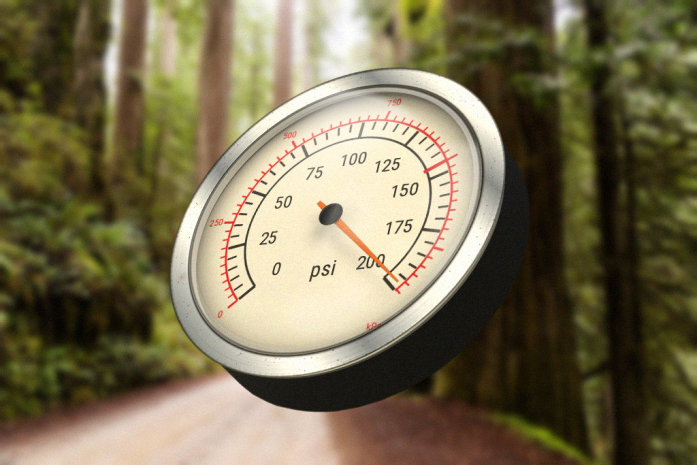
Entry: 197.5psi
